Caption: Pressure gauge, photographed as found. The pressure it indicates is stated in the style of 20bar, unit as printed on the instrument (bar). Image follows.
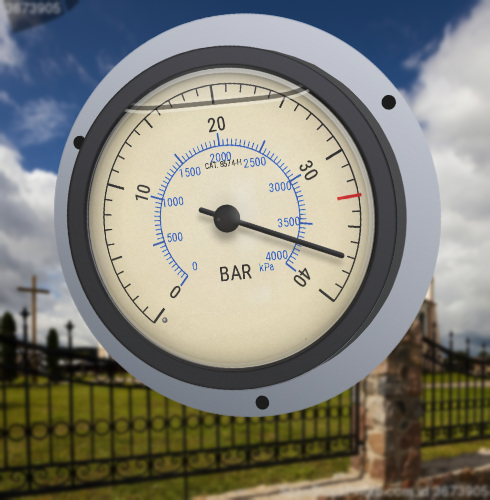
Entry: 37bar
